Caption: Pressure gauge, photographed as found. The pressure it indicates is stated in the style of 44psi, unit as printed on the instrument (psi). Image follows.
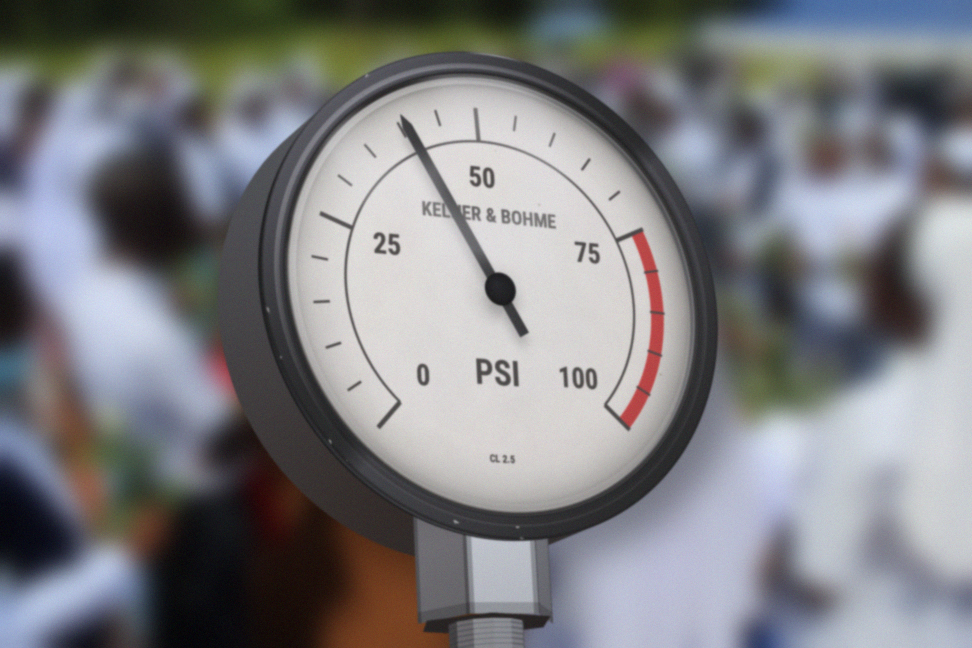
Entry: 40psi
